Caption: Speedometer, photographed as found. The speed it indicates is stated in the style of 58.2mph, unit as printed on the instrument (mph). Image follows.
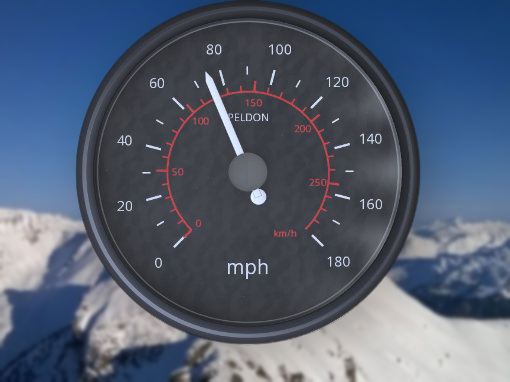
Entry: 75mph
